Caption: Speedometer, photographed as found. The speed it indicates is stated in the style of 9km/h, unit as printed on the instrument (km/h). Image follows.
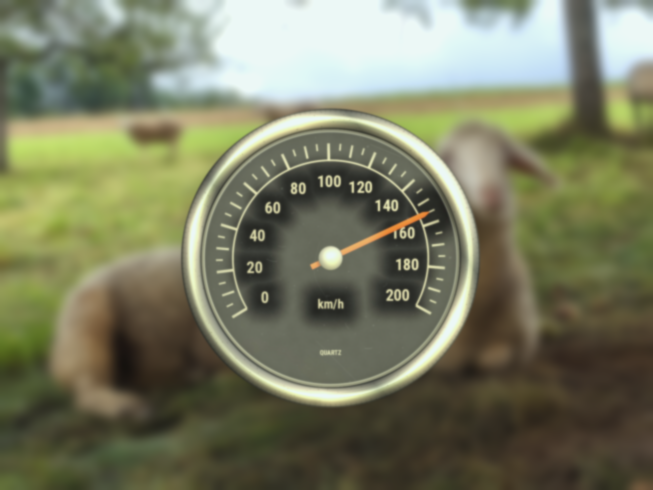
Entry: 155km/h
